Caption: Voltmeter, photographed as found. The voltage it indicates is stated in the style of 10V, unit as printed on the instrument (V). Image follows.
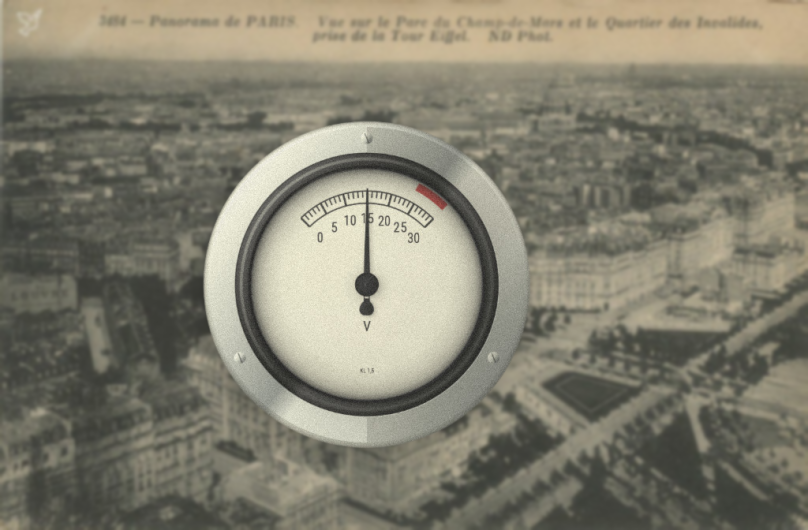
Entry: 15V
